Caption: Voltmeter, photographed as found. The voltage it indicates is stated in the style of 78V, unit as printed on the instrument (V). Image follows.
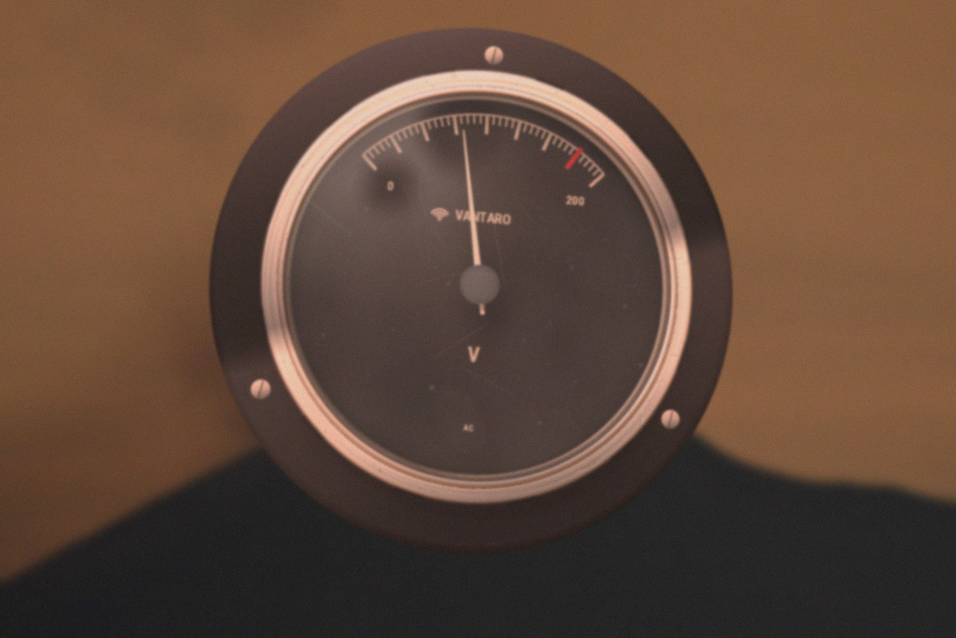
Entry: 80V
